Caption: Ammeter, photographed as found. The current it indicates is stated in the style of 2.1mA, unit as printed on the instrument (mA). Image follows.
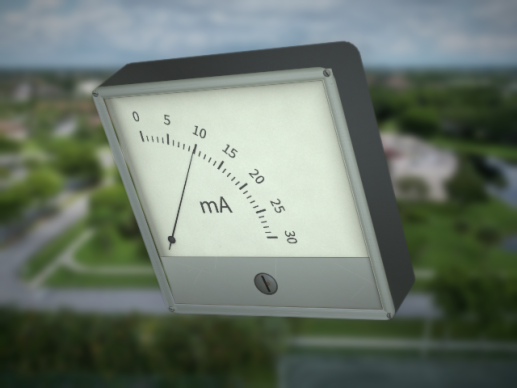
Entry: 10mA
